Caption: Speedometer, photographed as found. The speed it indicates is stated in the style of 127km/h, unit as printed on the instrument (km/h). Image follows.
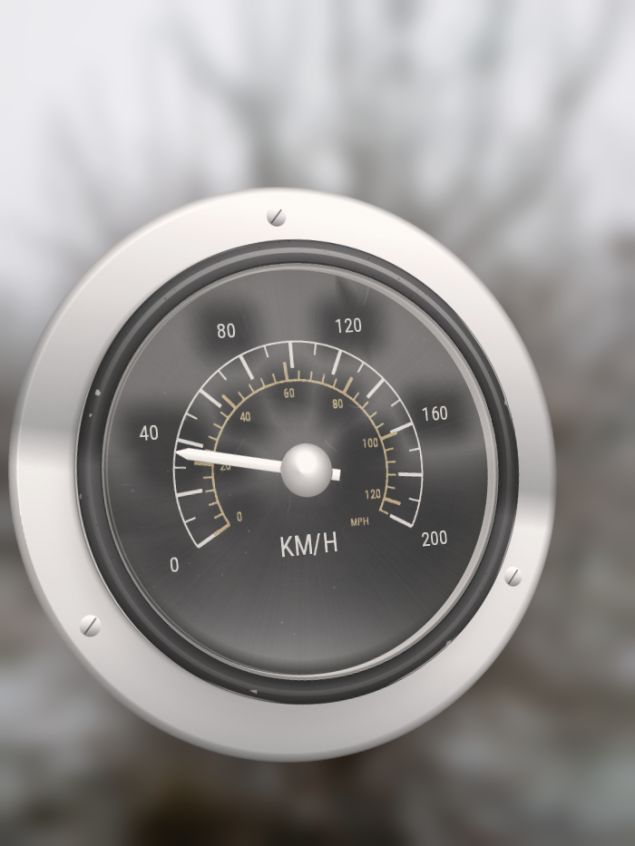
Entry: 35km/h
